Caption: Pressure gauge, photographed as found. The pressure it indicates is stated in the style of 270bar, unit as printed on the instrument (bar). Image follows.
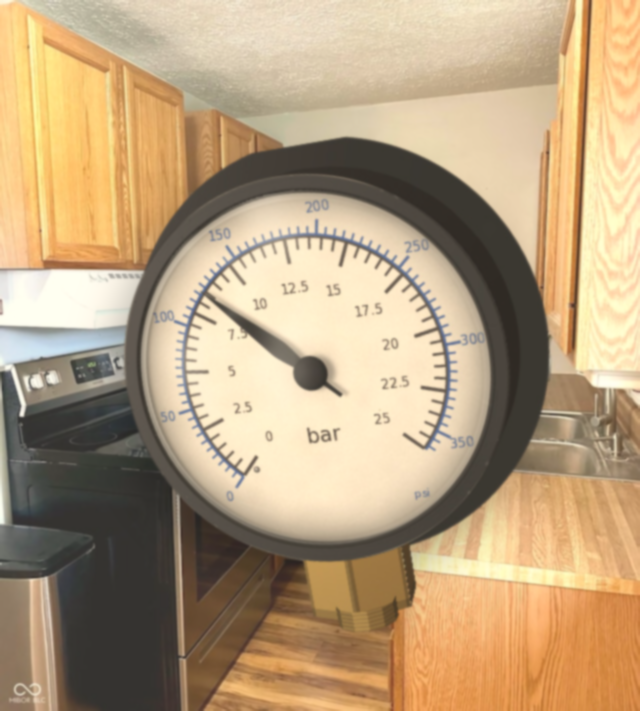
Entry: 8.5bar
